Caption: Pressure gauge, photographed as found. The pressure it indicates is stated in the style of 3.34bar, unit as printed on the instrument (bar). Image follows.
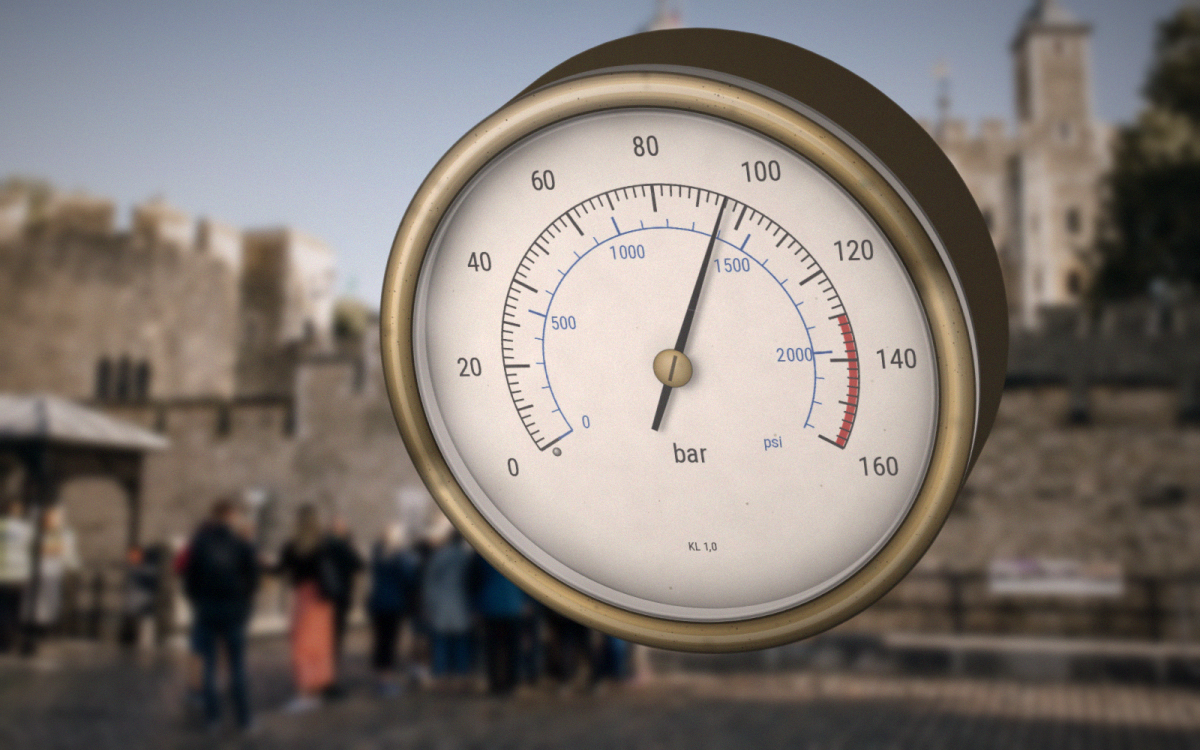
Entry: 96bar
